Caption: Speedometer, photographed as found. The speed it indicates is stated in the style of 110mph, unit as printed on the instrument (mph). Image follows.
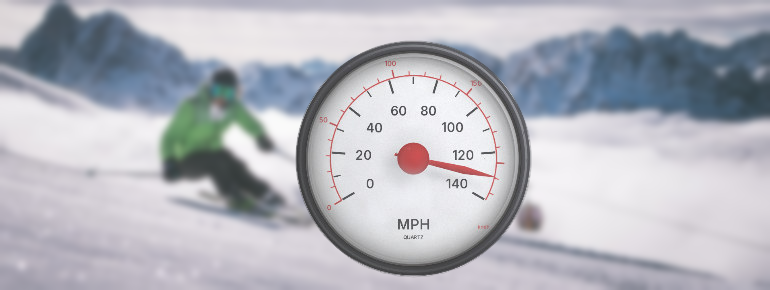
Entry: 130mph
